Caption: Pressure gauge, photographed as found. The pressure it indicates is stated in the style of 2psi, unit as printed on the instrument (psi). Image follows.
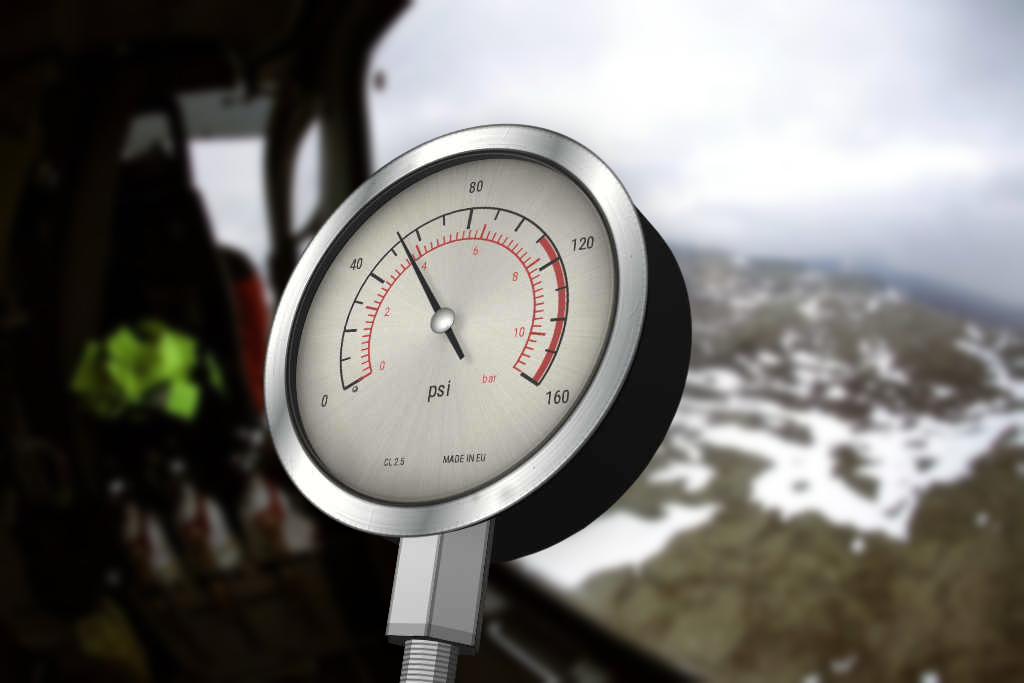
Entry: 55psi
